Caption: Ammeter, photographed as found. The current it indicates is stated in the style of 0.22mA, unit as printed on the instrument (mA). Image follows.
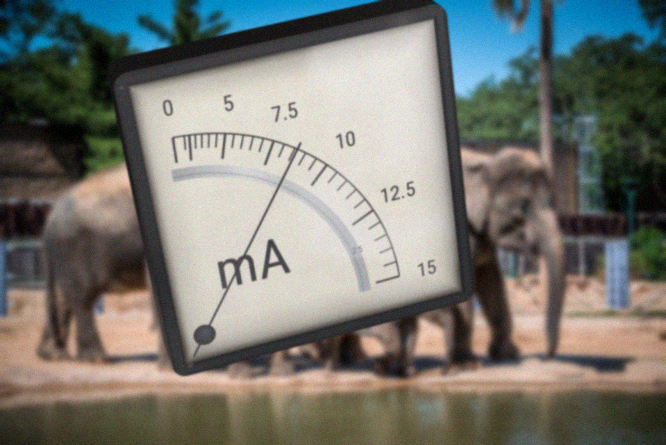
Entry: 8.5mA
